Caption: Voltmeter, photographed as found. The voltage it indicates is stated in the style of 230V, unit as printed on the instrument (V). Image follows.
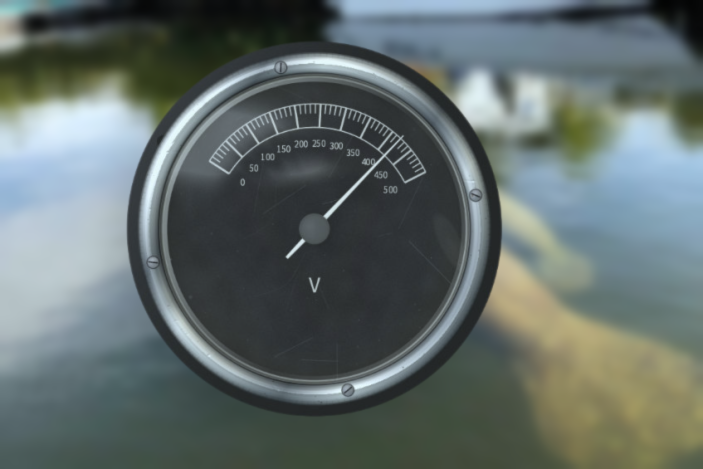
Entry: 420V
